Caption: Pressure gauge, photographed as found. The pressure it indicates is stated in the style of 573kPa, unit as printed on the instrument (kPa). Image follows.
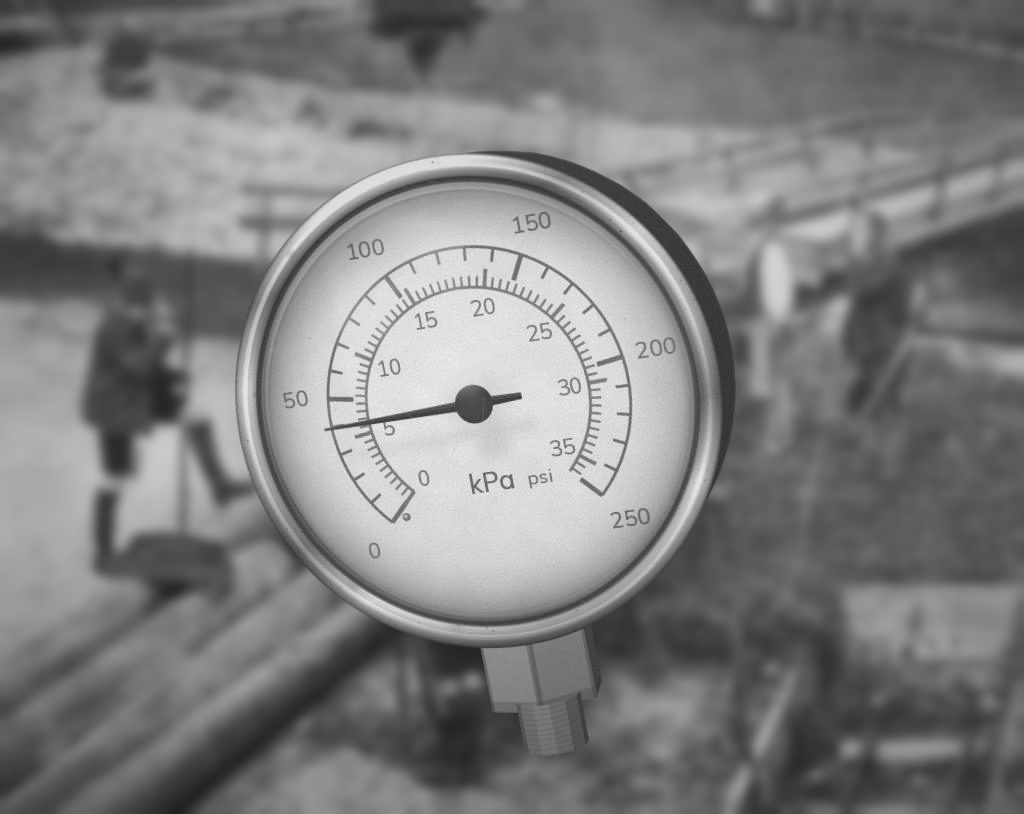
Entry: 40kPa
